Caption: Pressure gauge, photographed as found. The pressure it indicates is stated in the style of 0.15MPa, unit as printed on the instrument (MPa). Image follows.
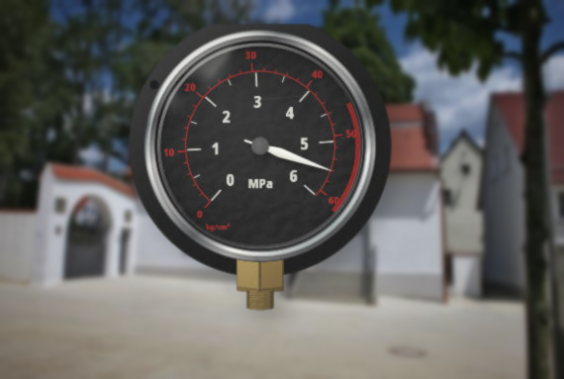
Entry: 5.5MPa
